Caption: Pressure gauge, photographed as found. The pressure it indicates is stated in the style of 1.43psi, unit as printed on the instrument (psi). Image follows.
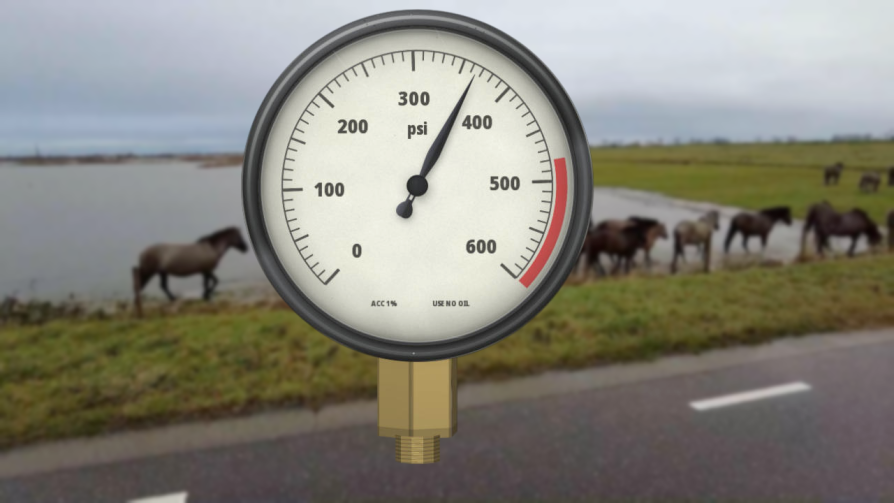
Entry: 365psi
